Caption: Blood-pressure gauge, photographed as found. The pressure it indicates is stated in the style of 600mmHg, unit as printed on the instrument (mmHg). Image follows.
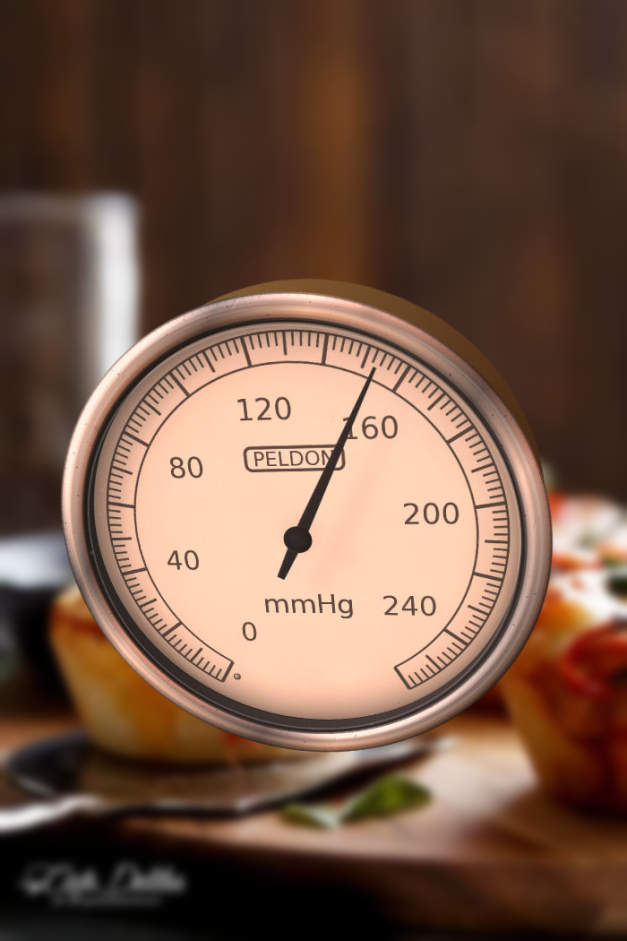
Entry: 153mmHg
